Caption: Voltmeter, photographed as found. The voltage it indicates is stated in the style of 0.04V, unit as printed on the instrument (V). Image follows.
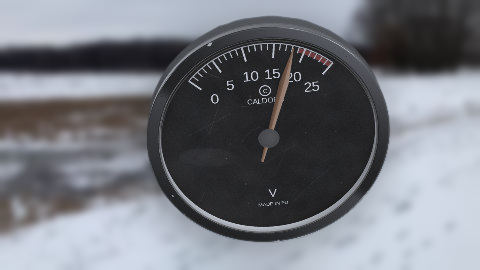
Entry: 18V
